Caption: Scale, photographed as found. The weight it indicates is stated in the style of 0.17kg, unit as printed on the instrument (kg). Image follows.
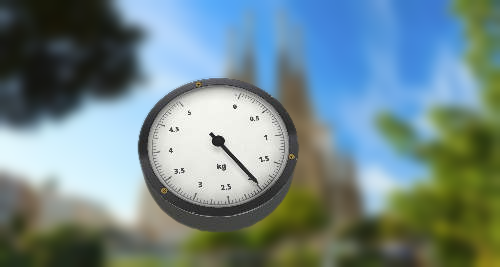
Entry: 2kg
